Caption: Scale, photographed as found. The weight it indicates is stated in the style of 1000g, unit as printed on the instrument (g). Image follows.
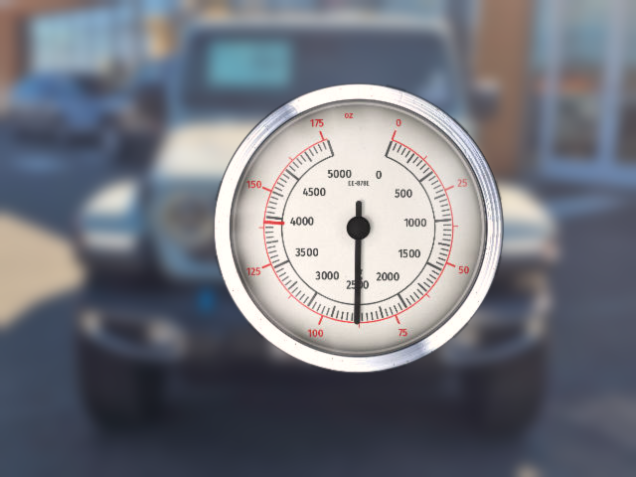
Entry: 2500g
